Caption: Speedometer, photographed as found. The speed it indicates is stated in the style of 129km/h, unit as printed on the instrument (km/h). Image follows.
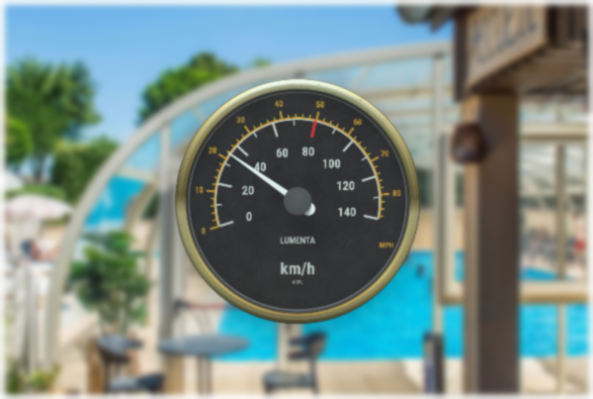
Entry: 35km/h
